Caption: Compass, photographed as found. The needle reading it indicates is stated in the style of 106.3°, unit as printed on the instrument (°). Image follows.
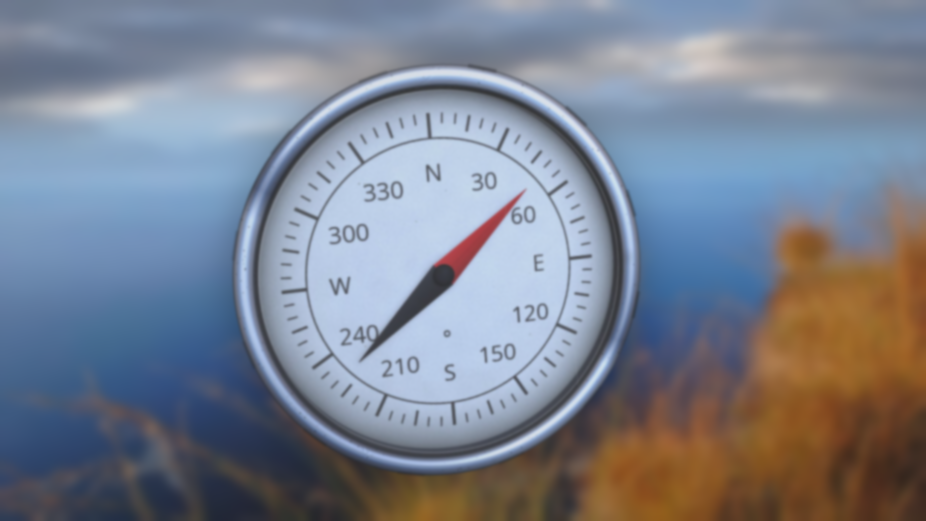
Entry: 50°
